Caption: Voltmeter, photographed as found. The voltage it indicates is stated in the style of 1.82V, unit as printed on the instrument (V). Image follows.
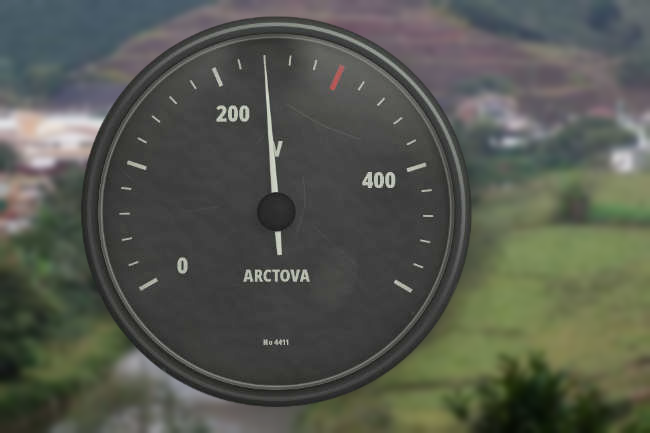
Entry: 240V
